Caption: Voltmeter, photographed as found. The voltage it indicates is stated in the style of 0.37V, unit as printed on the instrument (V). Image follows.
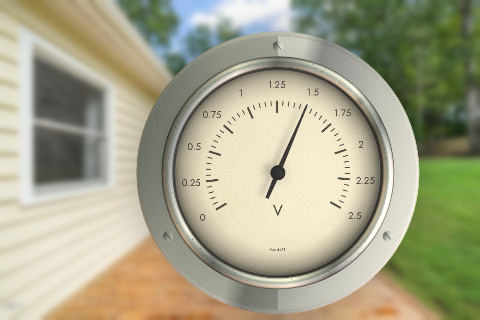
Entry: 1.5V
